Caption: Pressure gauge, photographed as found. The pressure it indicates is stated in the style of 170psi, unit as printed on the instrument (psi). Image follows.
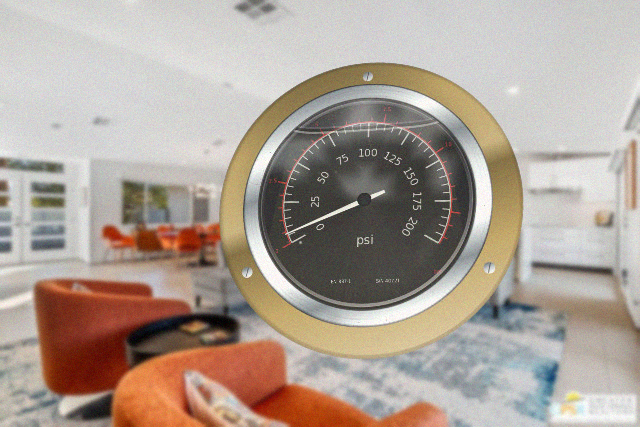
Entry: 5psi
